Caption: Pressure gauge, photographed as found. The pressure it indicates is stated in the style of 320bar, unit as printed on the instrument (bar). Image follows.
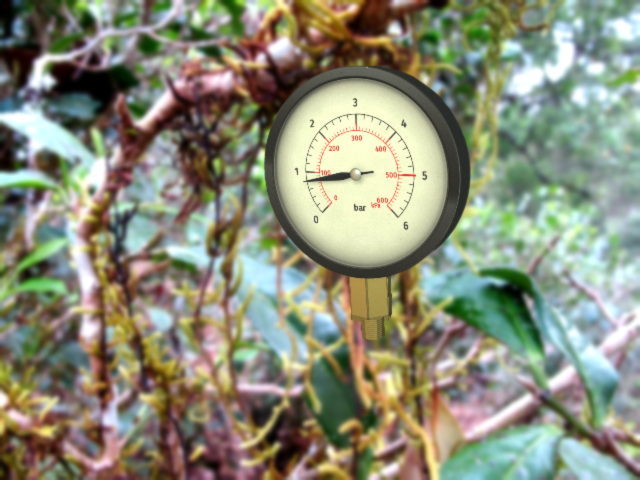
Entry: 0.8bar
